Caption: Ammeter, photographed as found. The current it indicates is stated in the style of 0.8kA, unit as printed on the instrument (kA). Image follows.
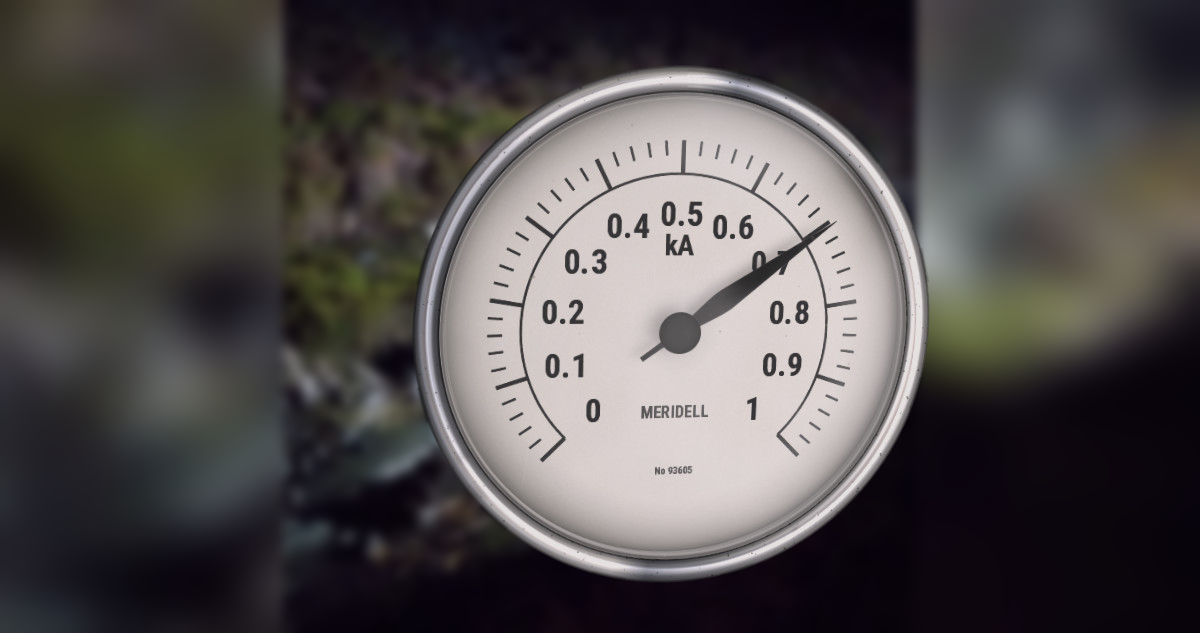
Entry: 0.7kA
